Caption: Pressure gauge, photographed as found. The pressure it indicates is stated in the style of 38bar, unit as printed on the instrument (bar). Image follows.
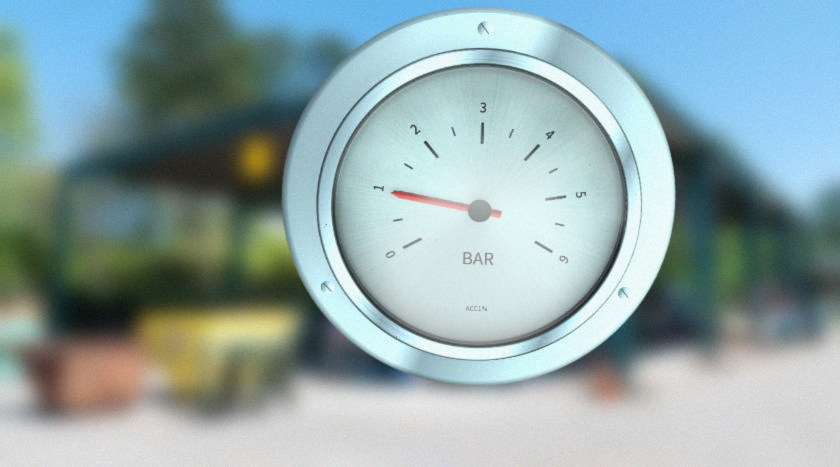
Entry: 1bar
